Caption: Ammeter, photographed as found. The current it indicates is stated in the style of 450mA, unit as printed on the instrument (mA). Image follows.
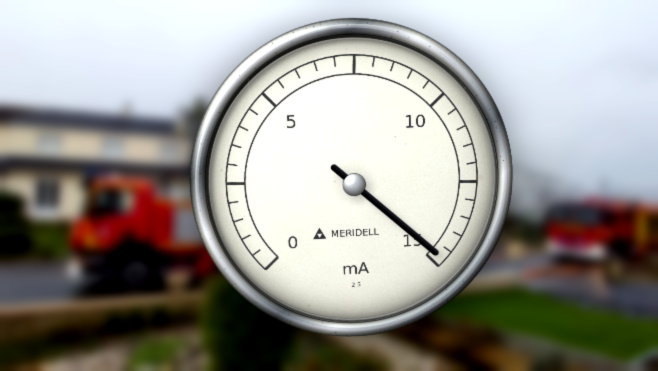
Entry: 14.75mA
